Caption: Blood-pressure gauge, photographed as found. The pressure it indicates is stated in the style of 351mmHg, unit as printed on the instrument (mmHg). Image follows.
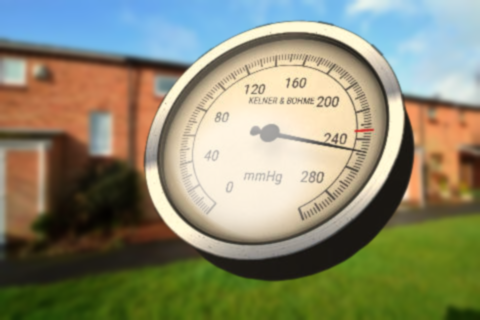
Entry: 250mmHg
